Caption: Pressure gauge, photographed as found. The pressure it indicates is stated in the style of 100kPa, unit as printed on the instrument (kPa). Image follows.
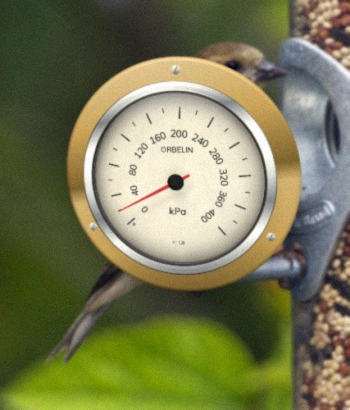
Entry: 20kPa
